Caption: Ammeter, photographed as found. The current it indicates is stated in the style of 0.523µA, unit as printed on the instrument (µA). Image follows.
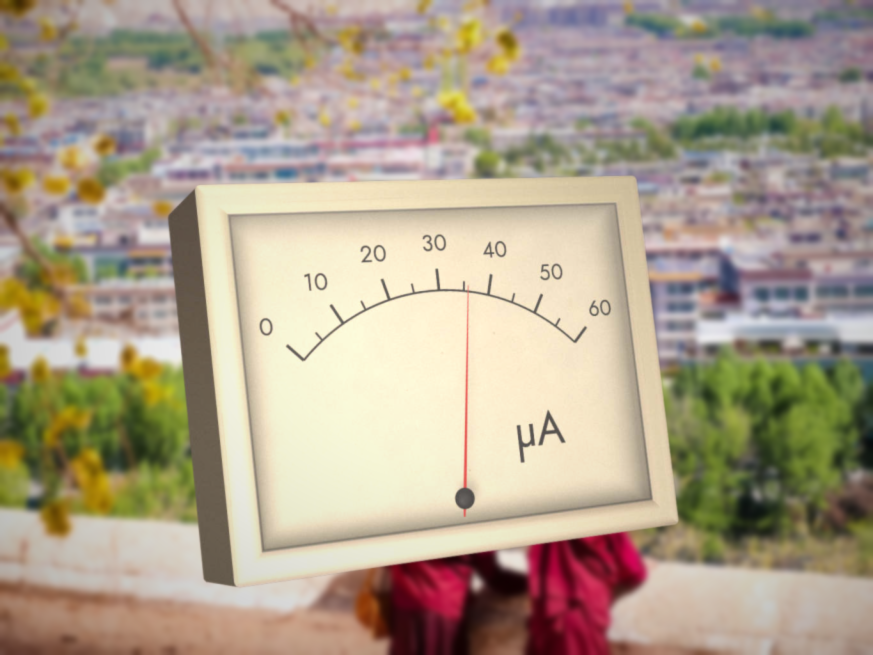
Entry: 35µA
